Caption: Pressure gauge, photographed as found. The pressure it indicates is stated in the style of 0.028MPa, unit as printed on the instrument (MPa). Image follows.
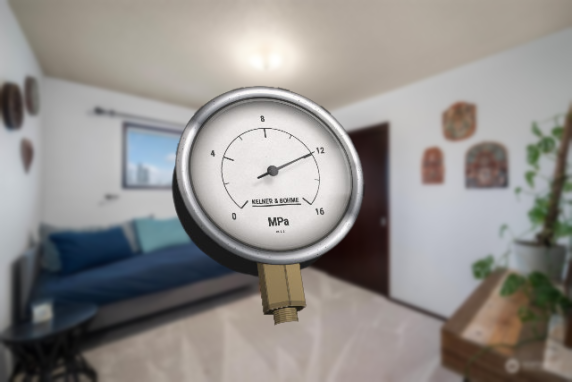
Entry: 12MPa
